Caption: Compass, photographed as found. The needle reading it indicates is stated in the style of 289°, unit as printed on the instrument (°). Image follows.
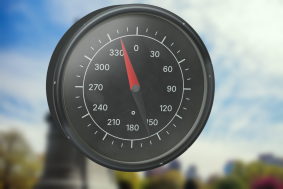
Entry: 340°
